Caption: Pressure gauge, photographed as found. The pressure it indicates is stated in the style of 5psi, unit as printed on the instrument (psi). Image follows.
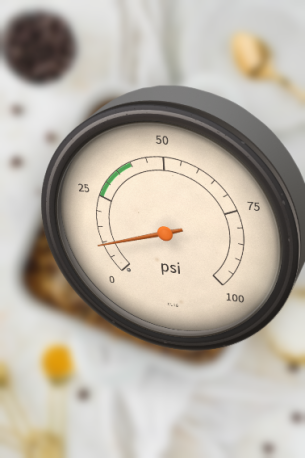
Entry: 10psi
